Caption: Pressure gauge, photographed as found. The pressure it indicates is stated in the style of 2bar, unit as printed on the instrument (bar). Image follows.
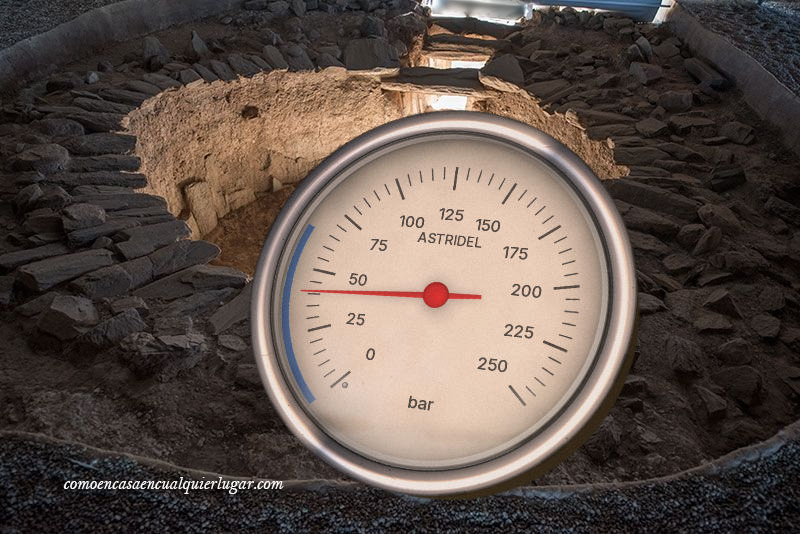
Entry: 40bar
